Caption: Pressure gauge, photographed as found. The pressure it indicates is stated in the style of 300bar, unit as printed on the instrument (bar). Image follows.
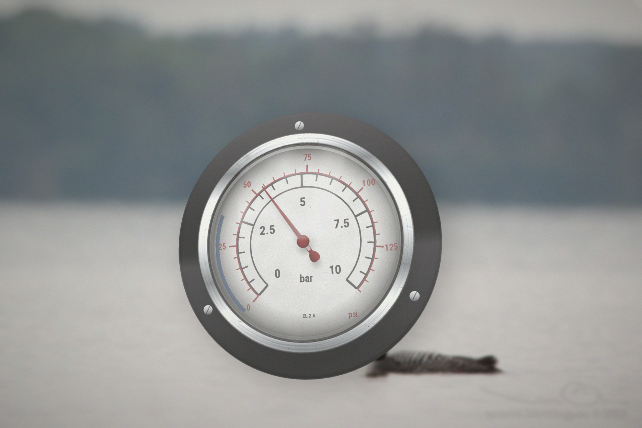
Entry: 3.75bar
